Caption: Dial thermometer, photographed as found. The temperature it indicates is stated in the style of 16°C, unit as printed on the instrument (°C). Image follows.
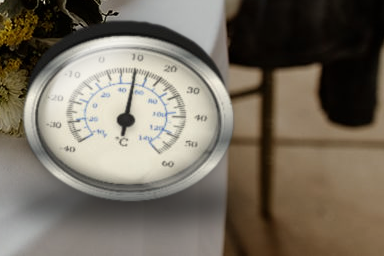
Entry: 10°C
